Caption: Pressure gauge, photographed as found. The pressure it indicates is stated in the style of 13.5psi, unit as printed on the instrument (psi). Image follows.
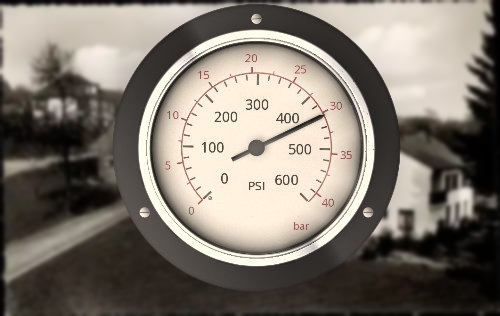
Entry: 440psi
